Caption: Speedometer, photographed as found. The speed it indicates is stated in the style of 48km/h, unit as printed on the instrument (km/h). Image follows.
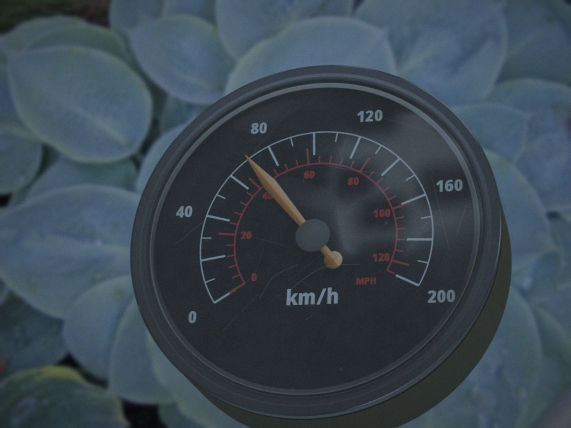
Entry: 70km/h
